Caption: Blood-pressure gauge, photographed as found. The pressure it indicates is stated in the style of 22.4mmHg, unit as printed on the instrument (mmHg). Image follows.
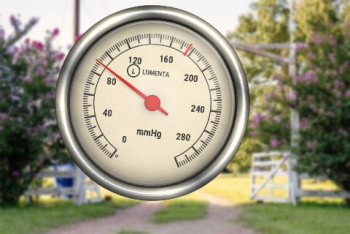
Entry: 90mmHg
